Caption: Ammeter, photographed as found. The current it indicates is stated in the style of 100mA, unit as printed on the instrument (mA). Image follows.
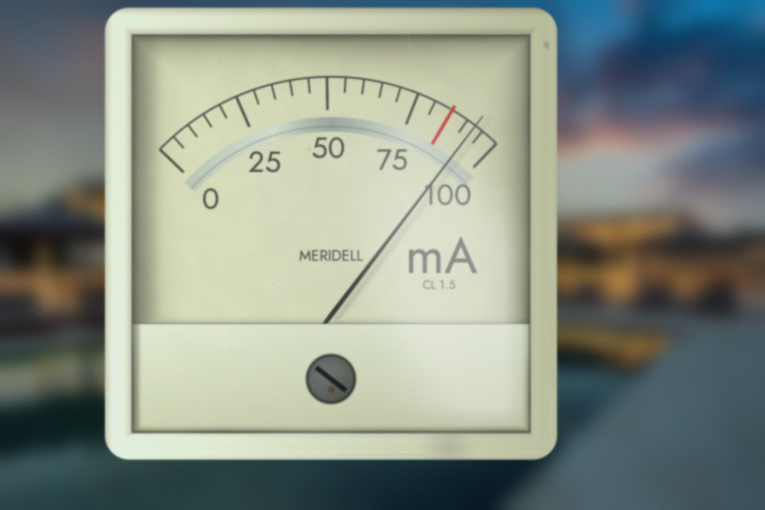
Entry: 92.5mA
